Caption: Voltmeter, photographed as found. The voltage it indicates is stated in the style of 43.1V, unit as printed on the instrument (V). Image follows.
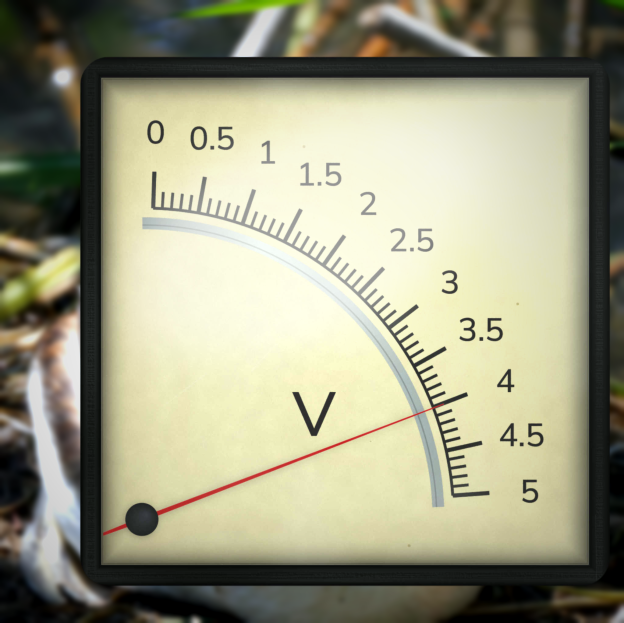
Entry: 4V
